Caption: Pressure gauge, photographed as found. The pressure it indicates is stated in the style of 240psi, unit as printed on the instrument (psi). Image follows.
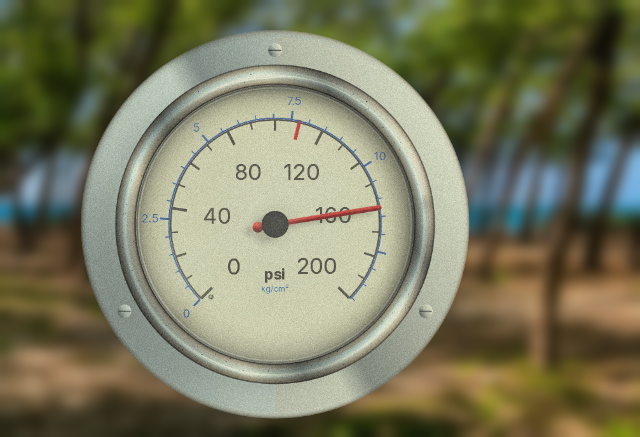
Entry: 160psi
